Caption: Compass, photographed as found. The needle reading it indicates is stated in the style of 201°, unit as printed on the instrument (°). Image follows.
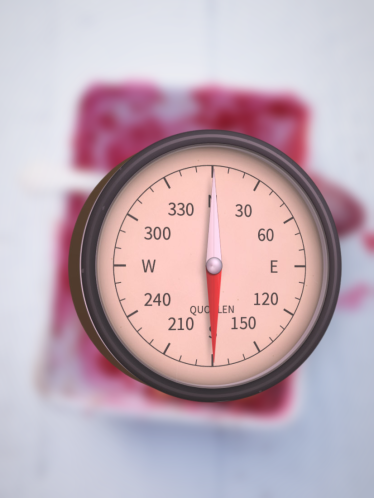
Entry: 180°
